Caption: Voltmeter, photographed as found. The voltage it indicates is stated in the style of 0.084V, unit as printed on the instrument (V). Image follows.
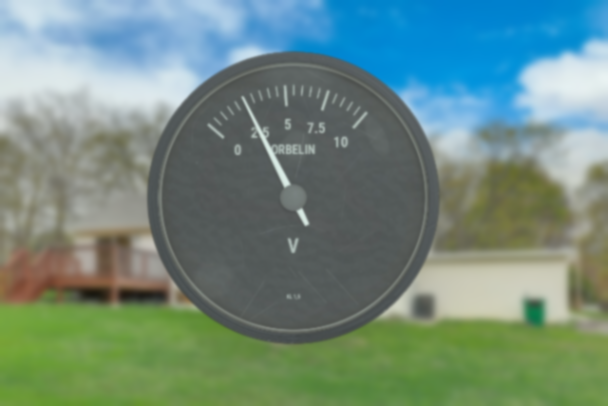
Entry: 2.5V
